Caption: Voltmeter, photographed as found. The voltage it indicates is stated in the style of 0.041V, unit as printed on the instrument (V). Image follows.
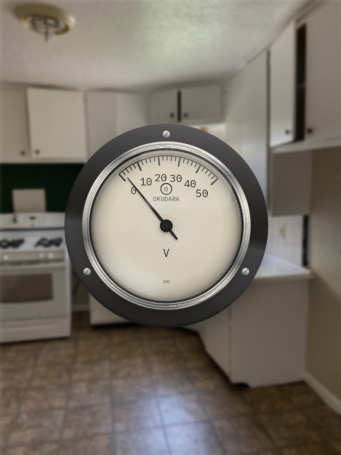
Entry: 2V
